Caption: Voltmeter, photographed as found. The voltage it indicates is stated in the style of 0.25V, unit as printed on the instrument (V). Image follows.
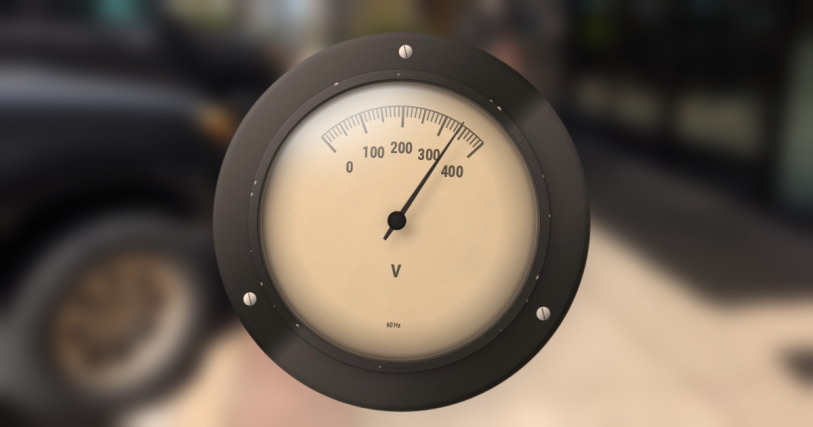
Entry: 340V
